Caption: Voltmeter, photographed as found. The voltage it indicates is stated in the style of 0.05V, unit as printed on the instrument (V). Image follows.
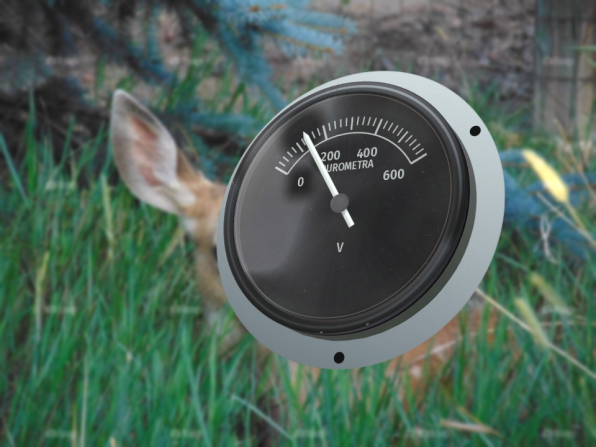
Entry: 140V
